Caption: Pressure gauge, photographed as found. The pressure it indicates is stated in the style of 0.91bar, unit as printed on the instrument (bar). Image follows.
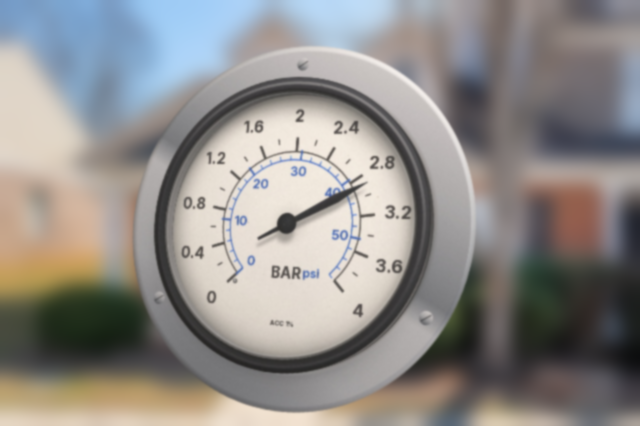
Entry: 2.9bar
